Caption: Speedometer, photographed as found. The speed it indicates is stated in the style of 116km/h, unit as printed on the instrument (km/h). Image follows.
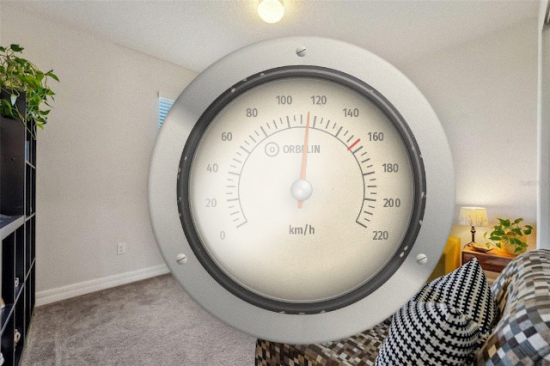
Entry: 115km/h
